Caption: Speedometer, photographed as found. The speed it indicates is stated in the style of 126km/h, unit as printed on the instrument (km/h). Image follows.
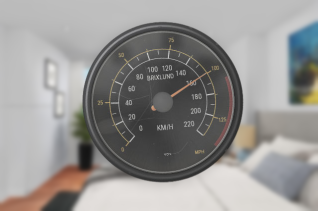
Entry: 160km/h
